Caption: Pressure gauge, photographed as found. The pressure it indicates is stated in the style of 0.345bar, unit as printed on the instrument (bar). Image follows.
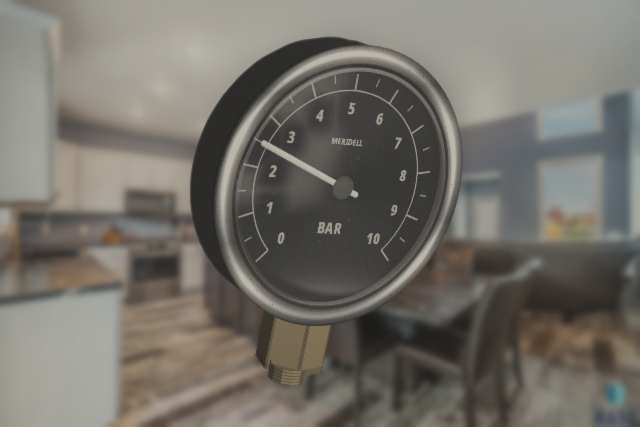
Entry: 2.5bar
